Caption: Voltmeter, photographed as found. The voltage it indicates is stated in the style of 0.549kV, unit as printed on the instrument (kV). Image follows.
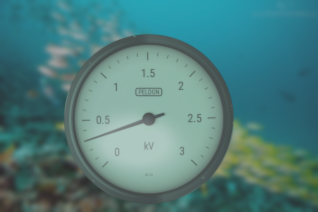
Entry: 0.3kV
